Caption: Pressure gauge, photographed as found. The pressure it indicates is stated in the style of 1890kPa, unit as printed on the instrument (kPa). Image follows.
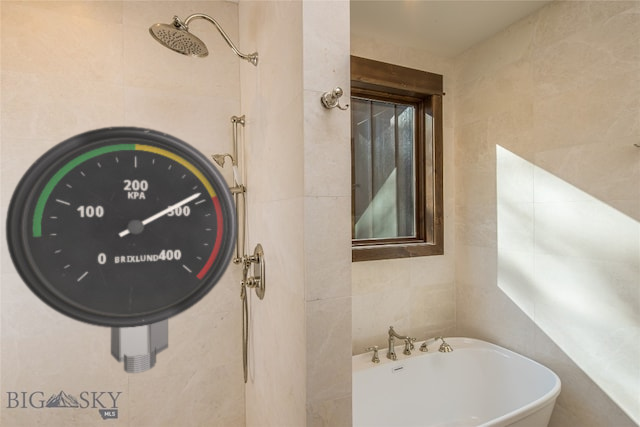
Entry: 290kPa
